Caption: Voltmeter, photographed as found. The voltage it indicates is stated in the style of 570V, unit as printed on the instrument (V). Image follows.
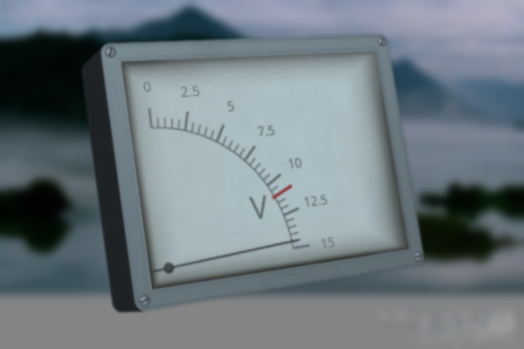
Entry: 14.5V
